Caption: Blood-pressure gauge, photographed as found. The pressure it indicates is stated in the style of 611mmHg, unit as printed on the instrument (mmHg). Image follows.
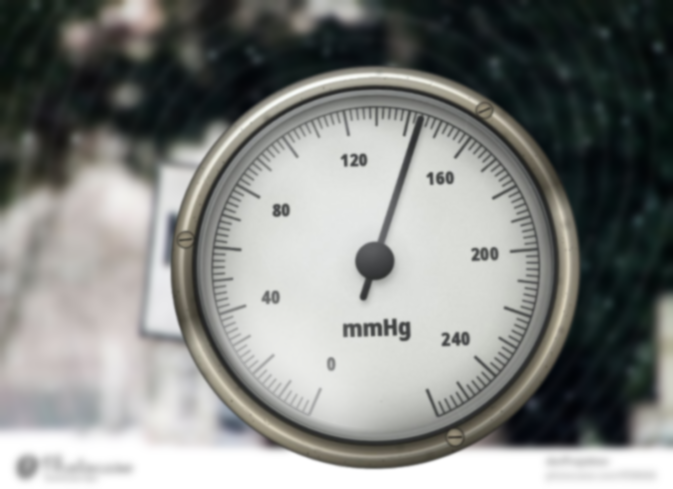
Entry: 144mmHg
